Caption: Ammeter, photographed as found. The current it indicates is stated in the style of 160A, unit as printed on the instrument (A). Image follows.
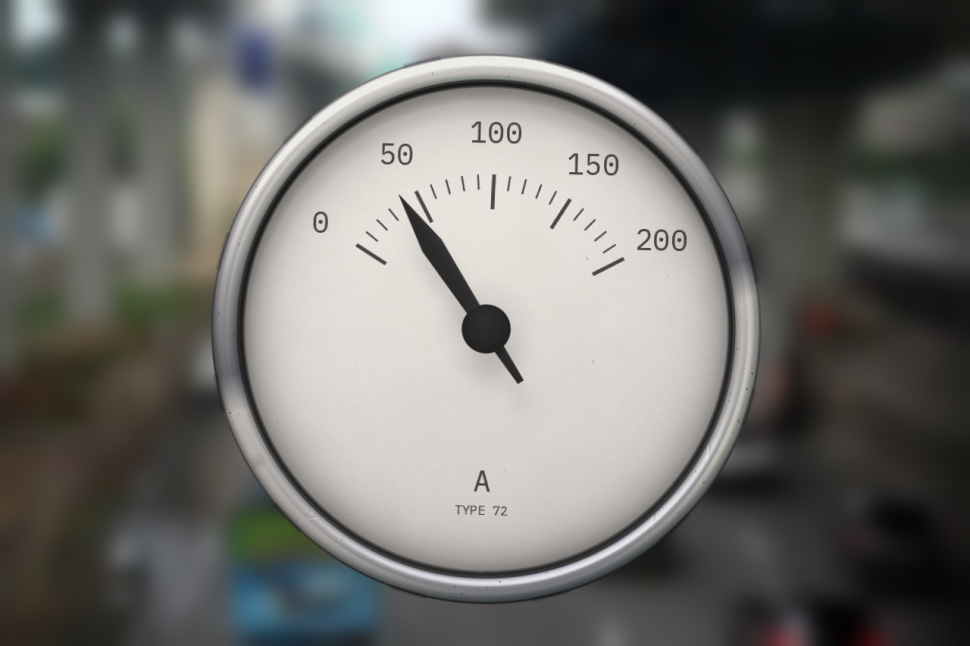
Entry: 40A
